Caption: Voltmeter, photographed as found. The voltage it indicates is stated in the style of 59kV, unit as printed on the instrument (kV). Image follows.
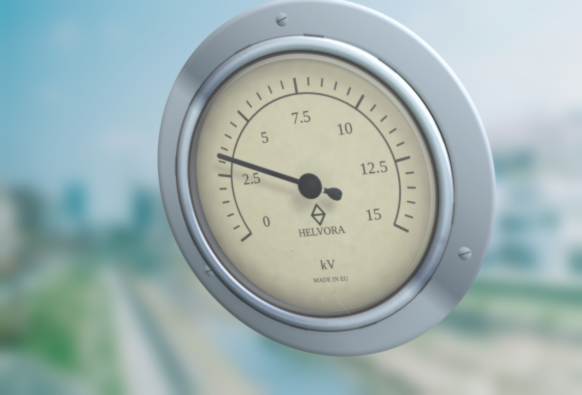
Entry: 3.25kV
